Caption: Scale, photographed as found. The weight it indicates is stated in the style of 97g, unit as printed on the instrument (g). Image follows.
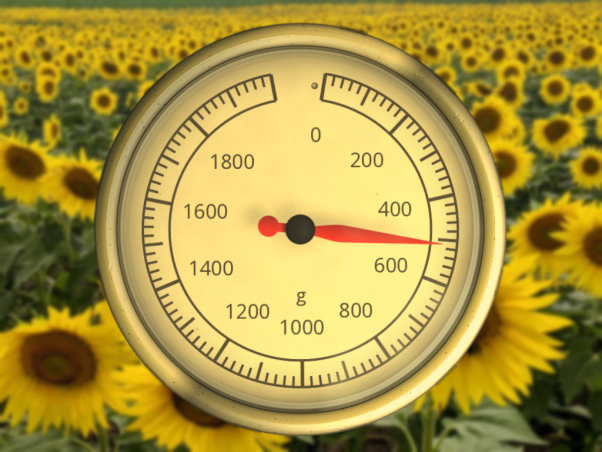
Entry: 510g
